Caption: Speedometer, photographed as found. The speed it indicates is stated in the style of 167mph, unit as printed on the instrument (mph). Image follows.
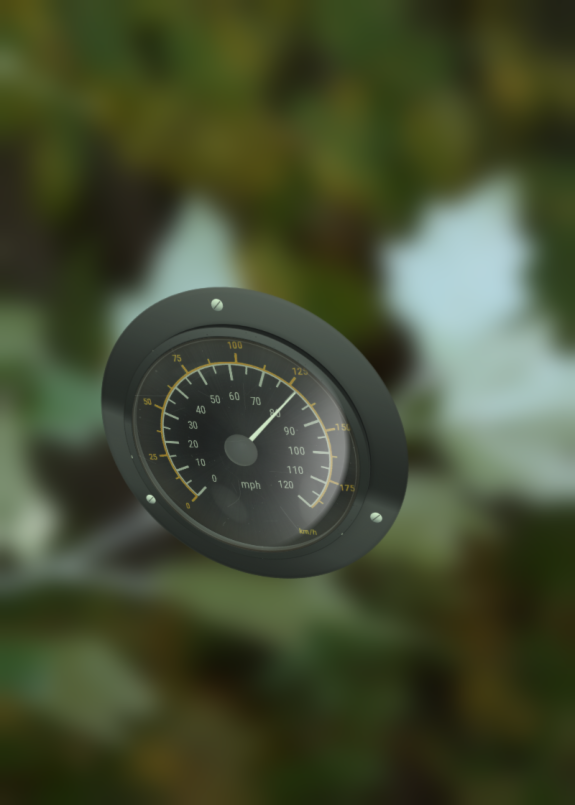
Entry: 80mph
